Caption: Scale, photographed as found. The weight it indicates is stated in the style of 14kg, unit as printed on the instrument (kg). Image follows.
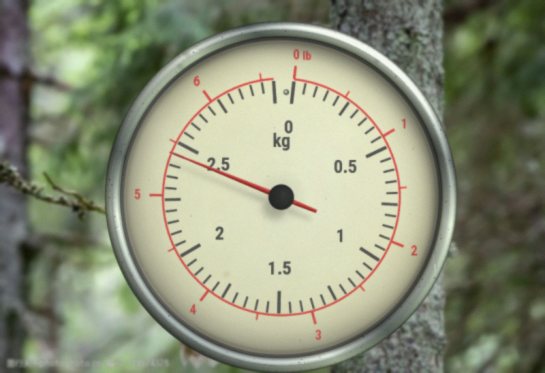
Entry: 2.45kg
